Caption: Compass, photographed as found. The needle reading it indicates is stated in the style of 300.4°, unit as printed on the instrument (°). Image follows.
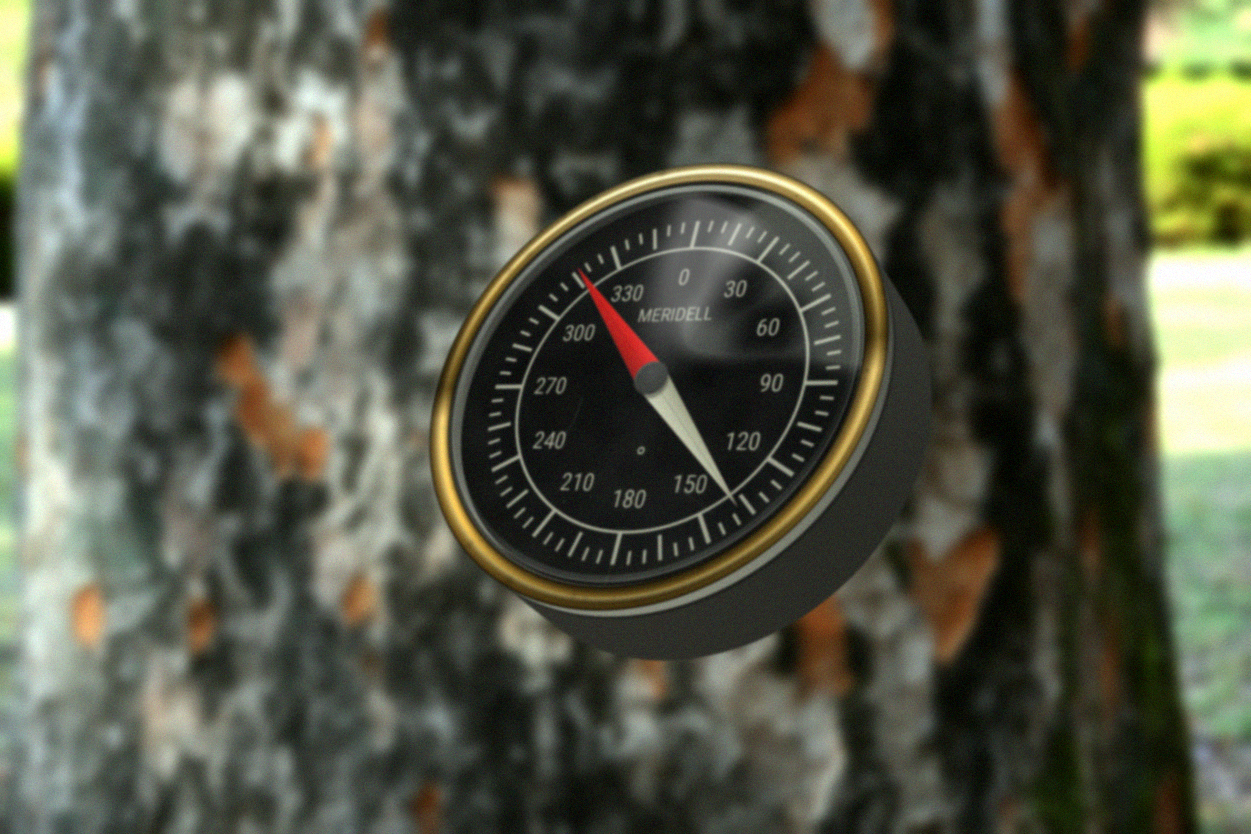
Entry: 317.5°
